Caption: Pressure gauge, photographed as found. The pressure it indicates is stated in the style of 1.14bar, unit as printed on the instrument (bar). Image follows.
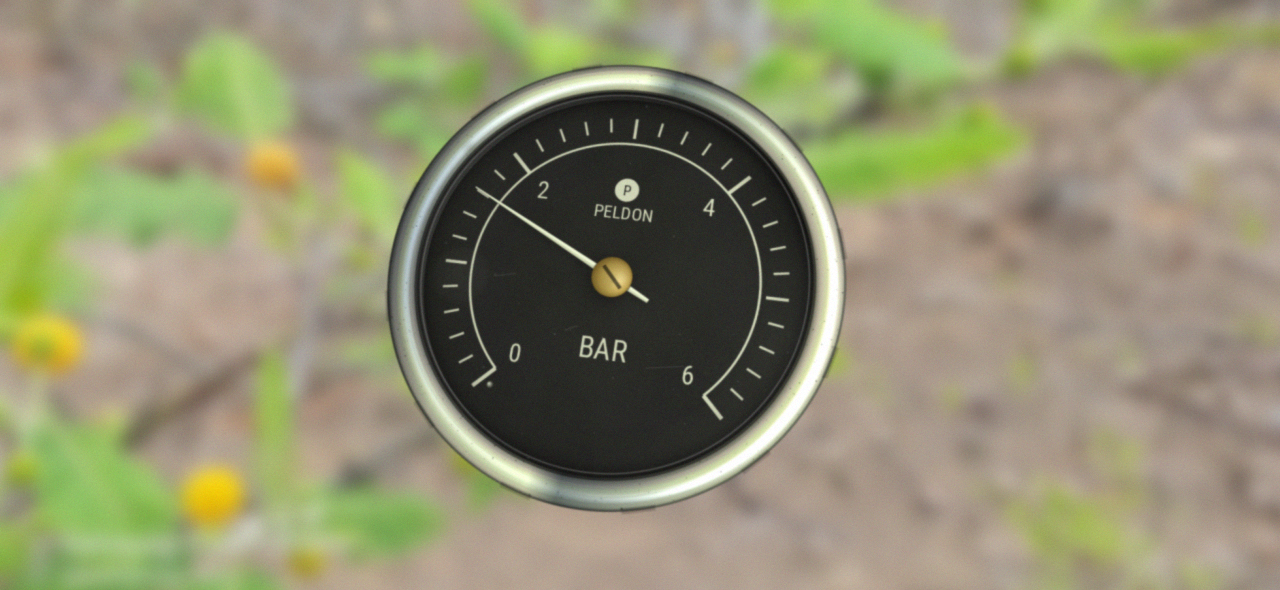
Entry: 1.6bar
